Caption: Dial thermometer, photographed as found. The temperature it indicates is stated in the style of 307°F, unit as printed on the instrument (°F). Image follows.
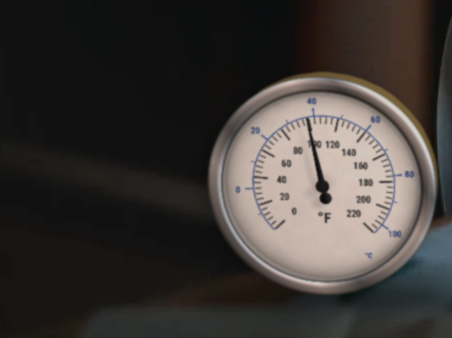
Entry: 100°F
